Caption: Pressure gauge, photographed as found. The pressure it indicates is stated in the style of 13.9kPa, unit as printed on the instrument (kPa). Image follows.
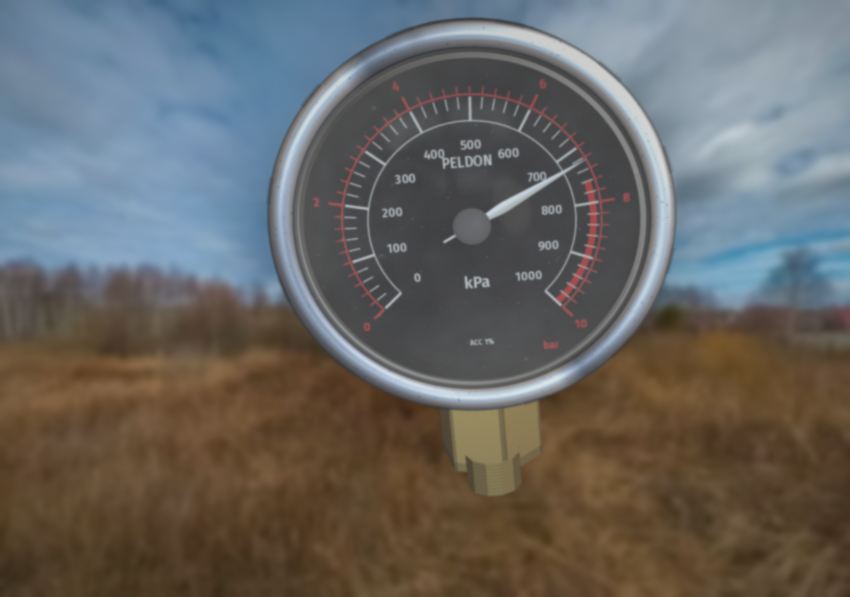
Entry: 720kPa
